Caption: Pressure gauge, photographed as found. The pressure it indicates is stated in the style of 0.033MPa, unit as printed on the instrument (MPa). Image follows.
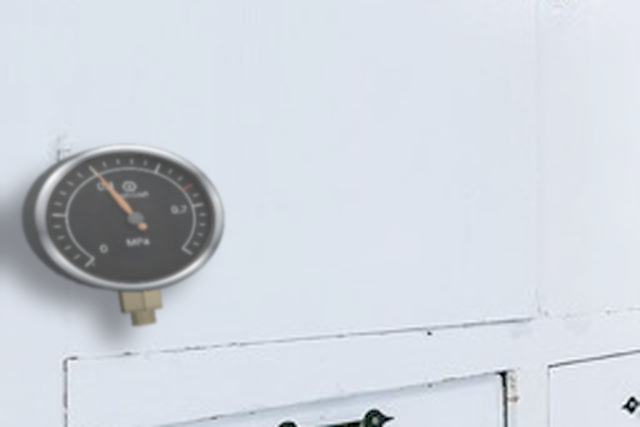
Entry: 0.1MPa
